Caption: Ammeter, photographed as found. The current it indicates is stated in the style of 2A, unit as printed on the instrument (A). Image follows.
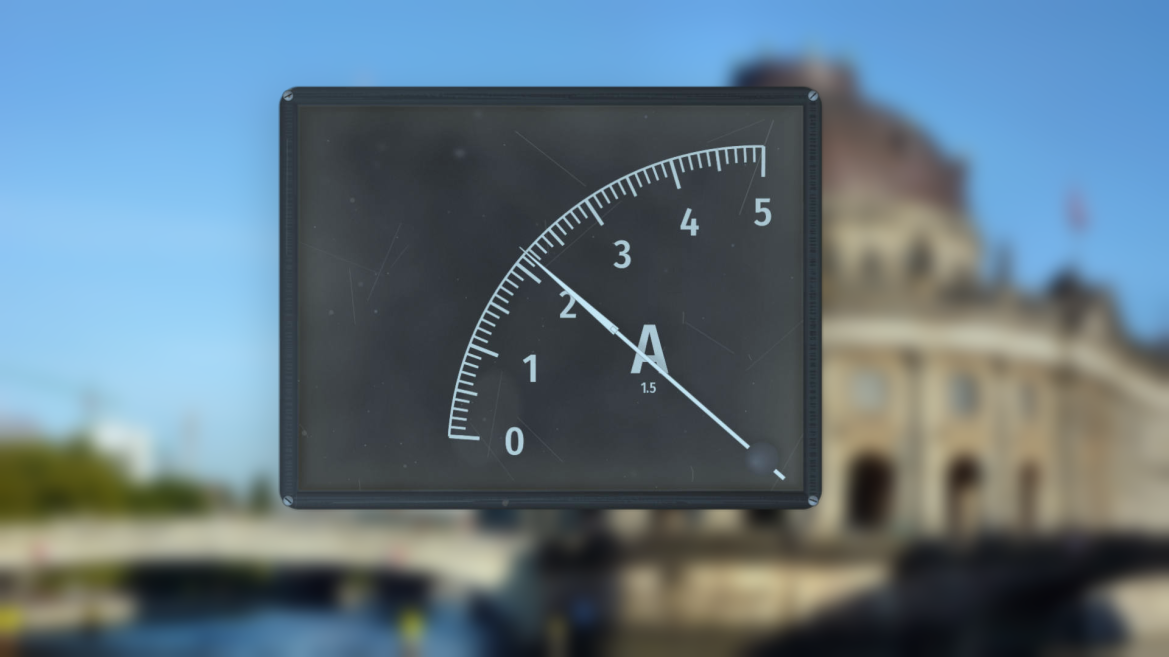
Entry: 2.15A
